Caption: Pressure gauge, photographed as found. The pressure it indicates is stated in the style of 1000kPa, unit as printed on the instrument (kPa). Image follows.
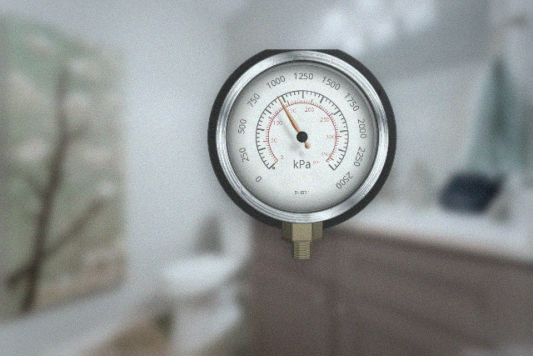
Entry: 950kPa
